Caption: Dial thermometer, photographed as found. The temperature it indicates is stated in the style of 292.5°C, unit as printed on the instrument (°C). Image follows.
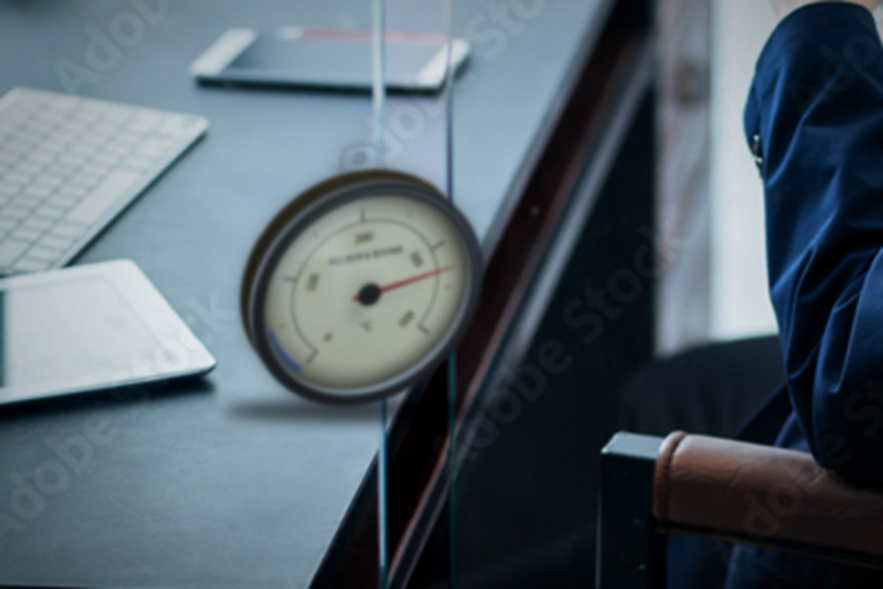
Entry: 325°C
